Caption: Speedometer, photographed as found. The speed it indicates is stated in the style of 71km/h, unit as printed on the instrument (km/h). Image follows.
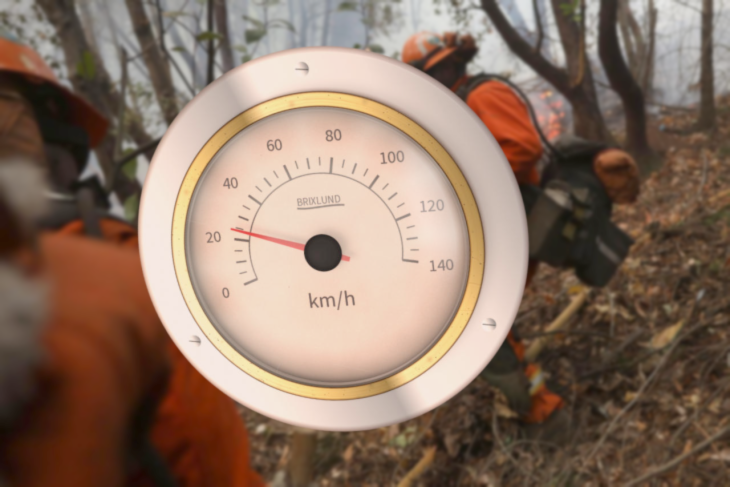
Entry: 25km/h
